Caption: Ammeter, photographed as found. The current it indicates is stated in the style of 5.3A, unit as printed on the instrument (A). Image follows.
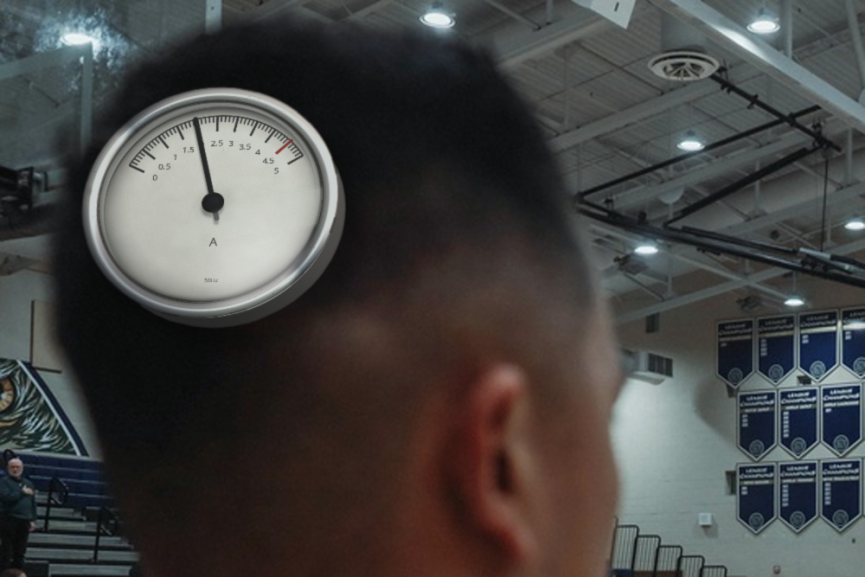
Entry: 2A
